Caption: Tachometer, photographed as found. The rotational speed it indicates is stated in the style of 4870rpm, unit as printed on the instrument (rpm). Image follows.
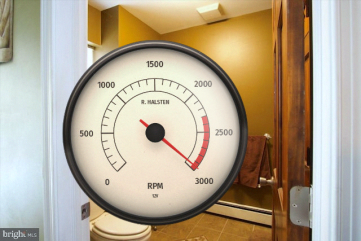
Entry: 2950rpm
